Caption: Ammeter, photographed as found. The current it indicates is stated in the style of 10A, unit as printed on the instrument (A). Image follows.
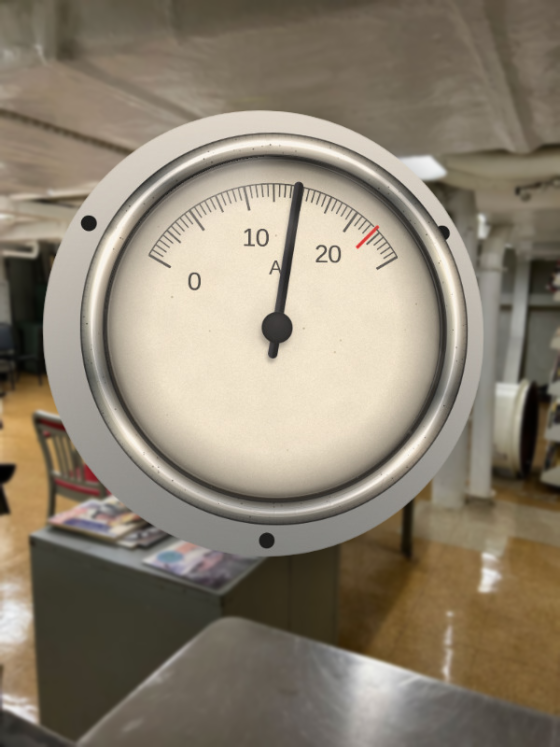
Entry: 14.5A
